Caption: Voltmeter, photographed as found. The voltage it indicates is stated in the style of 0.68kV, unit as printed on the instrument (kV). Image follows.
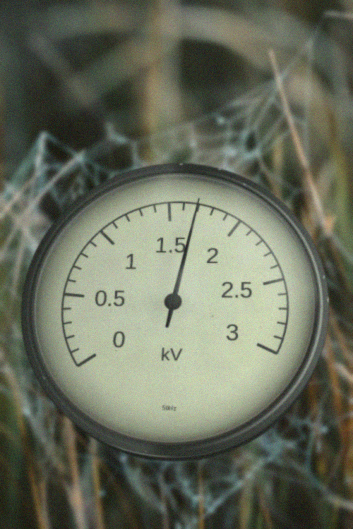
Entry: 1.7kV
